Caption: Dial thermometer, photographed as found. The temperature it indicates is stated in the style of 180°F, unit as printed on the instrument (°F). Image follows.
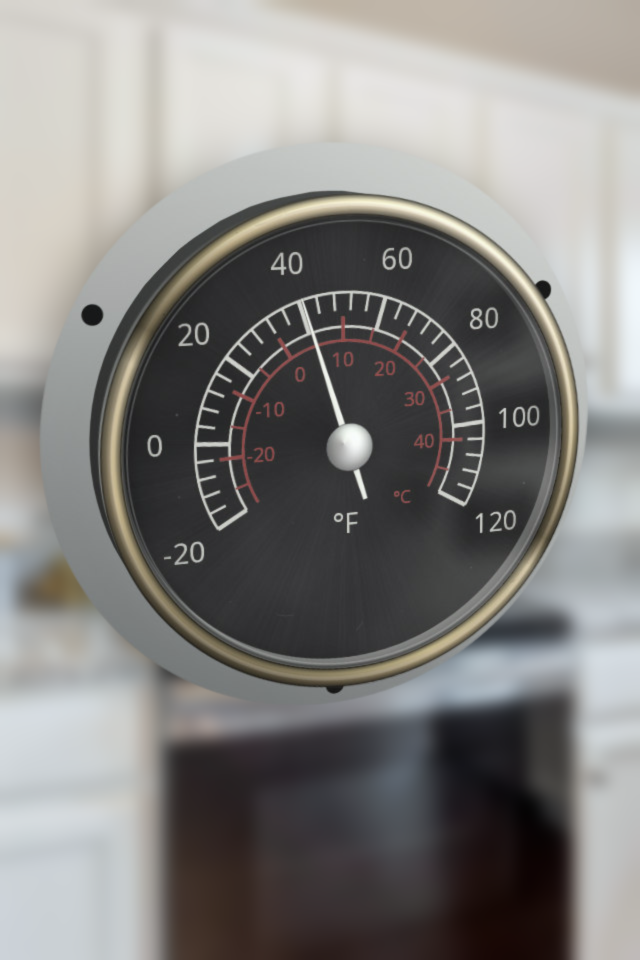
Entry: 40°F
